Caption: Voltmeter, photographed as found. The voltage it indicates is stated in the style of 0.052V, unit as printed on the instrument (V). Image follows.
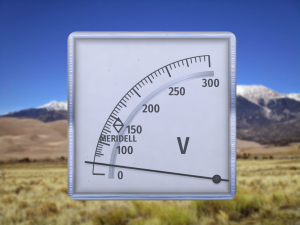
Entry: 50V
